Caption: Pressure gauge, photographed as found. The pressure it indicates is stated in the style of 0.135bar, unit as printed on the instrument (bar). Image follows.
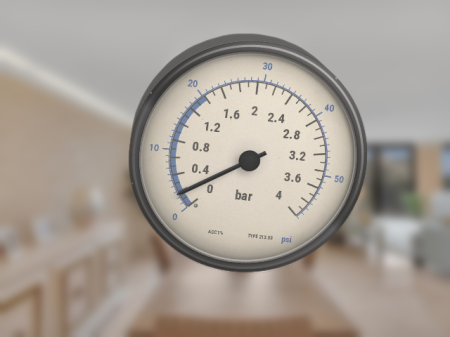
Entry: 0.2bar
